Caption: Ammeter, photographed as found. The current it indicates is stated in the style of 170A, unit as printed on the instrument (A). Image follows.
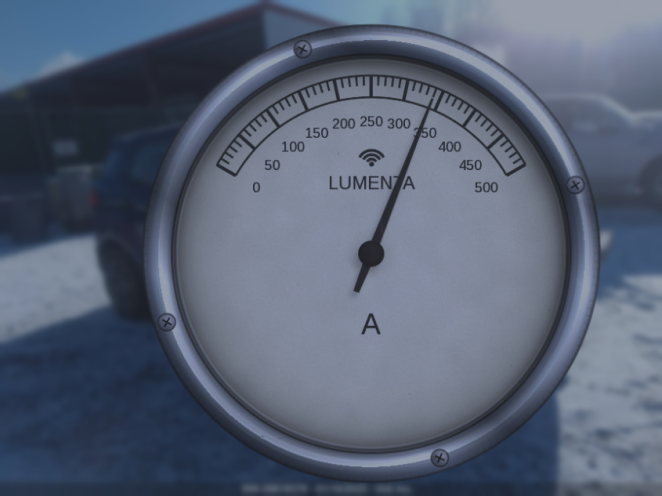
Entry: 340A
